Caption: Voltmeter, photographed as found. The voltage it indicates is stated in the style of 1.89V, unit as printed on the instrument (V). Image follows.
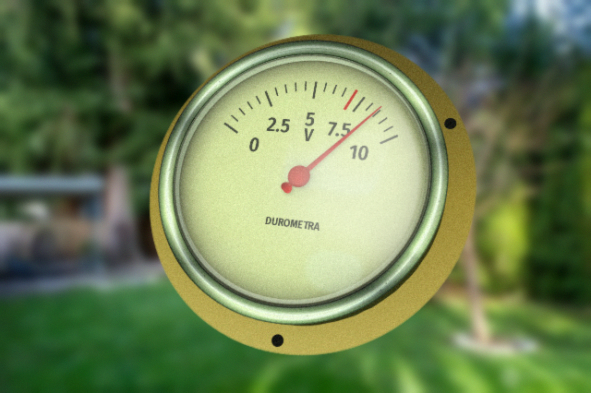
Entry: 8.5V
